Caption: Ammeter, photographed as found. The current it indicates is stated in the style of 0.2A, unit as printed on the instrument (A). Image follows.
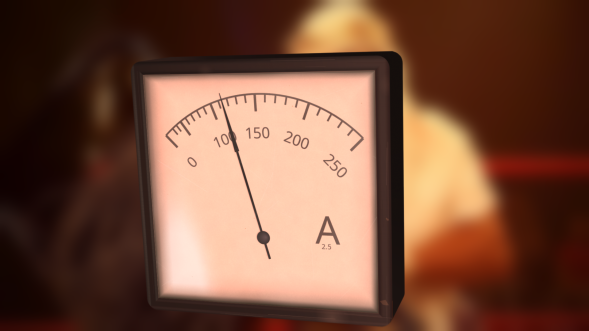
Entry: 115A
